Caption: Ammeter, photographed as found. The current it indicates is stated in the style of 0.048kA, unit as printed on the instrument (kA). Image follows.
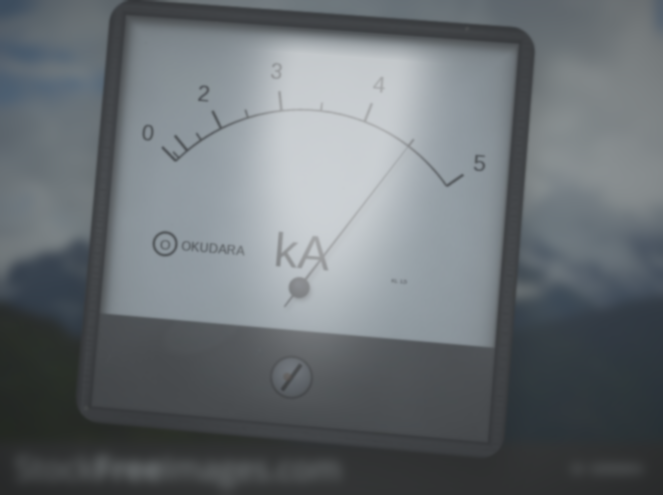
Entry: 4.5kA
